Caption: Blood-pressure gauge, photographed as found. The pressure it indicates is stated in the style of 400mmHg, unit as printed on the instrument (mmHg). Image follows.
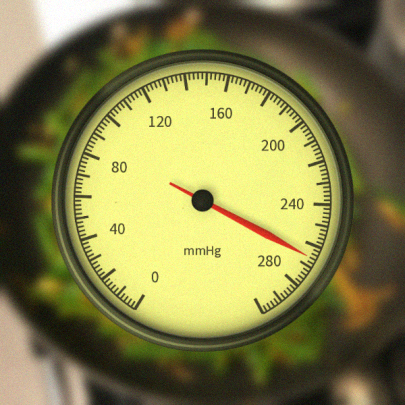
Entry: 266mmHg
